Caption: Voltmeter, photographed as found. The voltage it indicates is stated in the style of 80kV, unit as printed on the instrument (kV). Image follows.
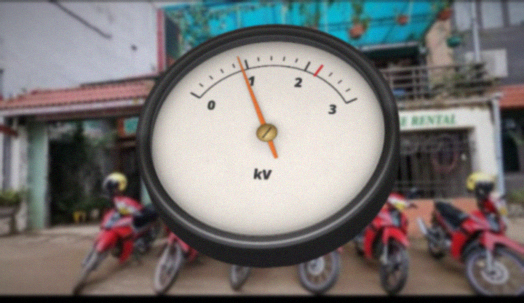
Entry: 0.9kV
